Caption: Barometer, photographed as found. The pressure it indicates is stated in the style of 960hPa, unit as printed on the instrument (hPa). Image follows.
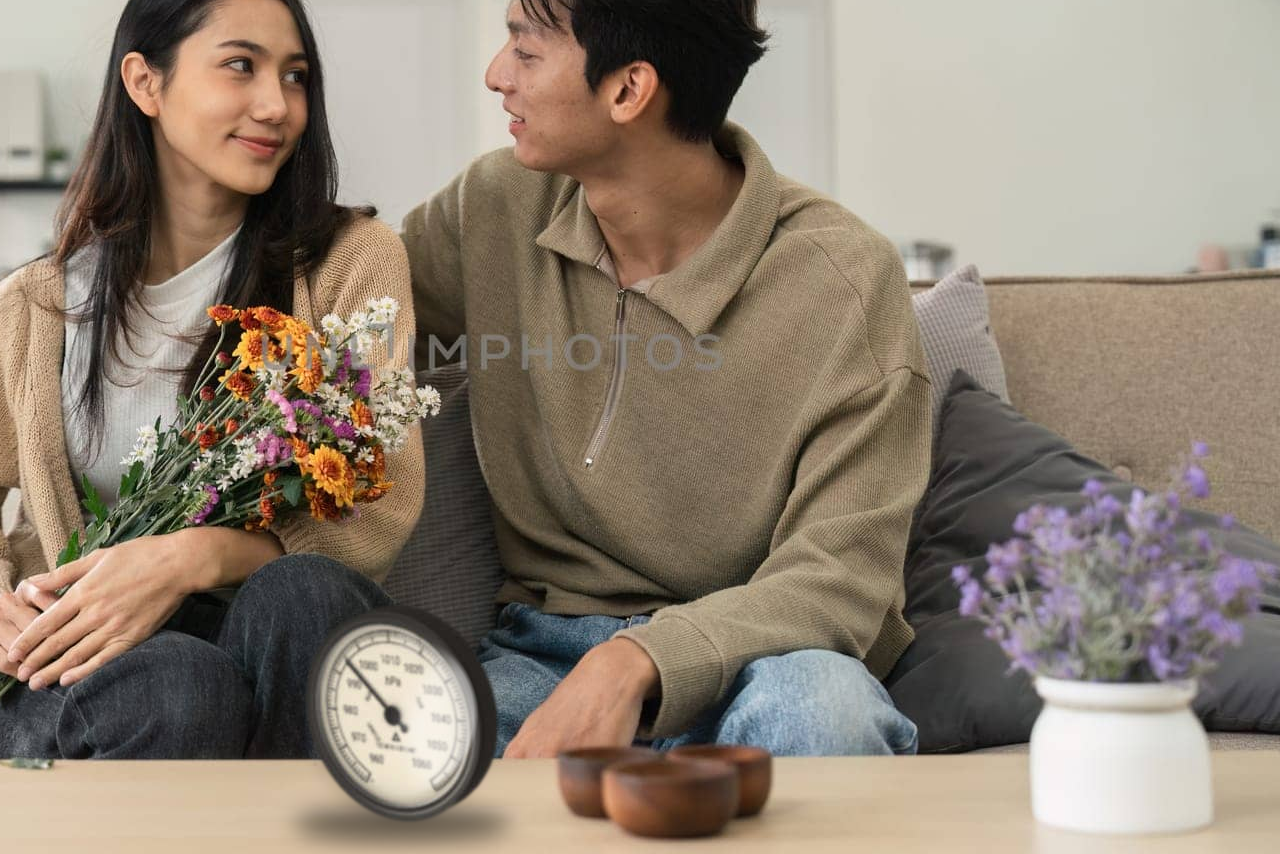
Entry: 995hPa
